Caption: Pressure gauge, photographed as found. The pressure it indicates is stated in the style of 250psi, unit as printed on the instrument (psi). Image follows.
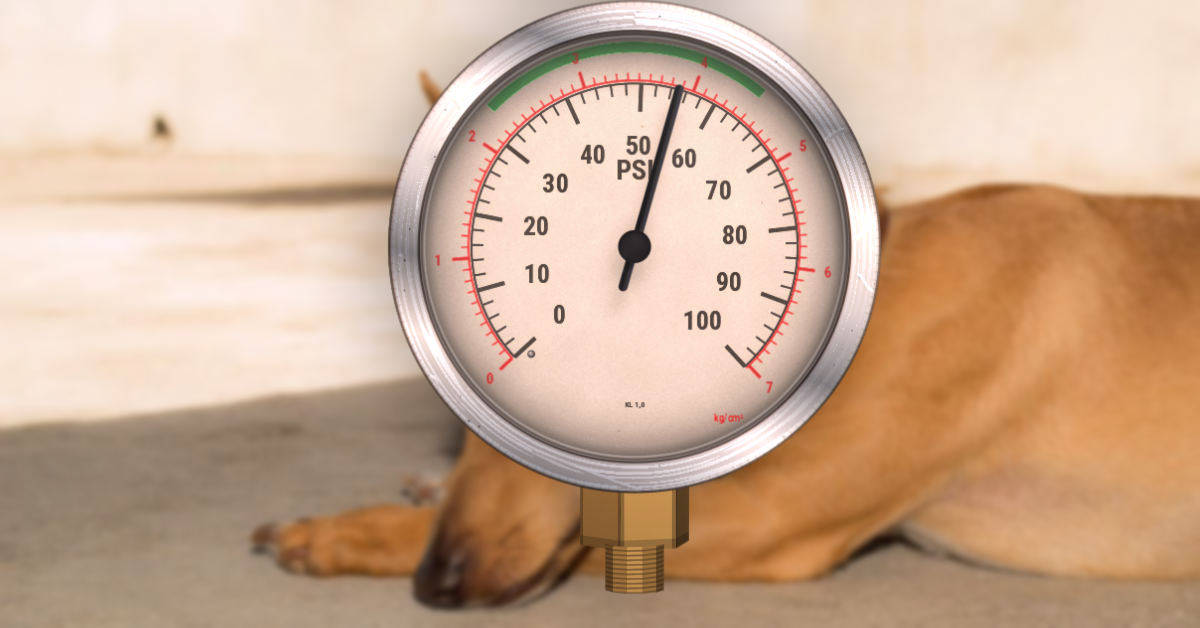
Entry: 55psi
